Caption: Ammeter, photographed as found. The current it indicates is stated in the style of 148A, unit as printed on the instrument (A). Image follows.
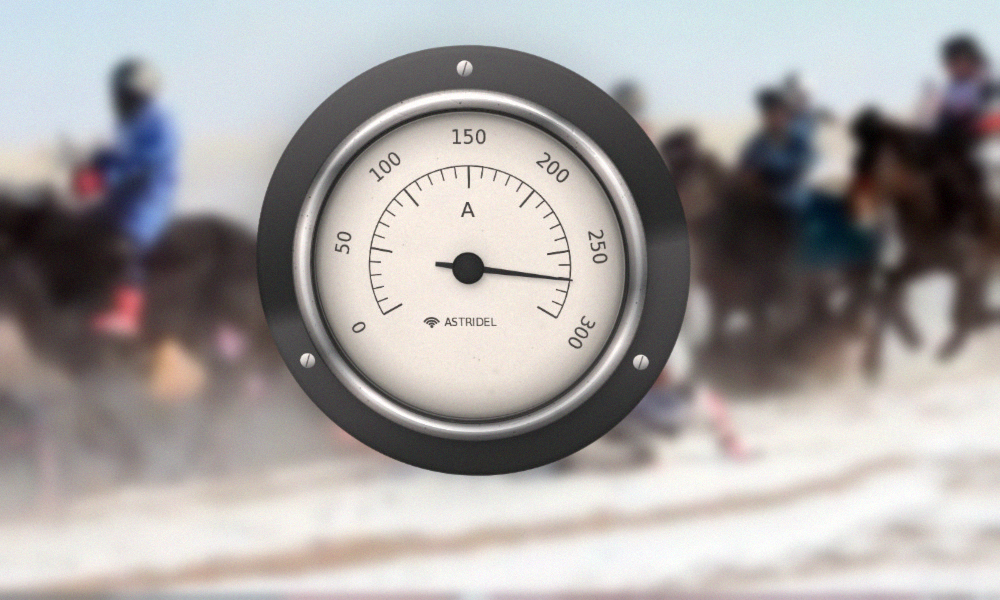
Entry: 270A
